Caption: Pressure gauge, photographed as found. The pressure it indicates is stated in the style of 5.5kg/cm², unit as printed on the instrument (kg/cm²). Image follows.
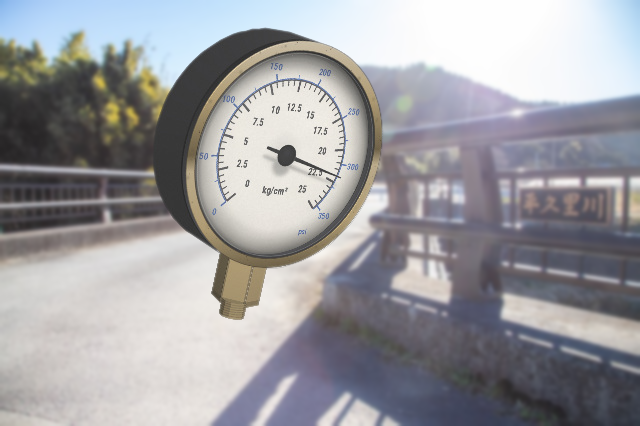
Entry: 22kg/cm²
